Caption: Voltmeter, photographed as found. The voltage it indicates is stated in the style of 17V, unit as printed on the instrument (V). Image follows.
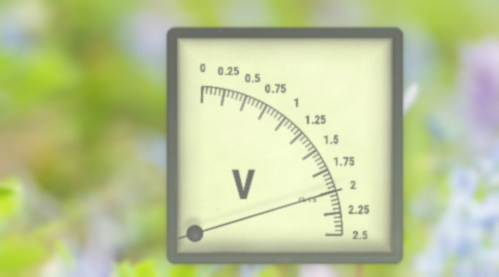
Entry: 2V
